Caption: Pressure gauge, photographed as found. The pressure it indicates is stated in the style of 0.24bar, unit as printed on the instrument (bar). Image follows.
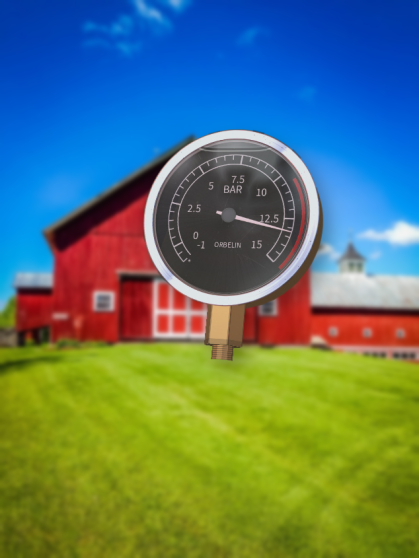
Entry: 13.25bar
